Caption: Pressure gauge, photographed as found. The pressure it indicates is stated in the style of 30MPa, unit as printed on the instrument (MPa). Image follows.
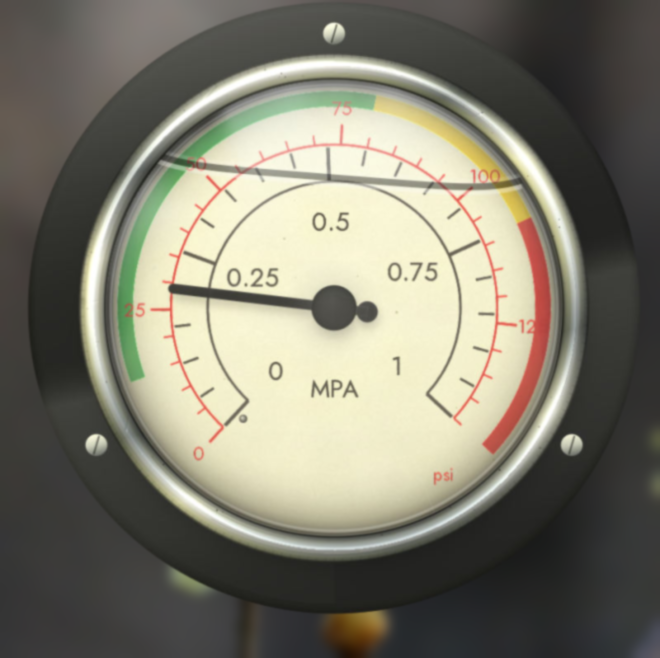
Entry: 0.2MPa
